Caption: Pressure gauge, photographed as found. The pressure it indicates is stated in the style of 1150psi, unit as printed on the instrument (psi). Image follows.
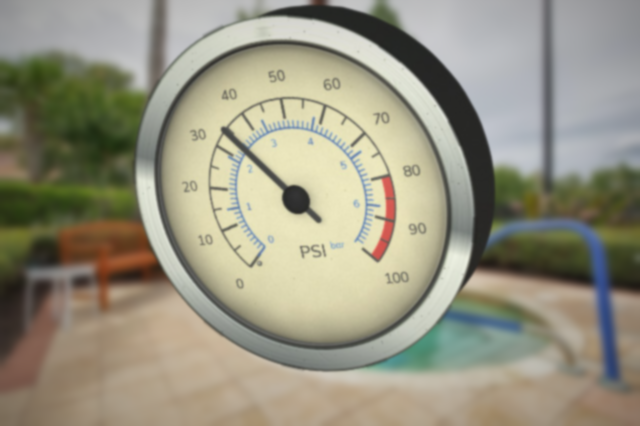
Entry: 35psi
